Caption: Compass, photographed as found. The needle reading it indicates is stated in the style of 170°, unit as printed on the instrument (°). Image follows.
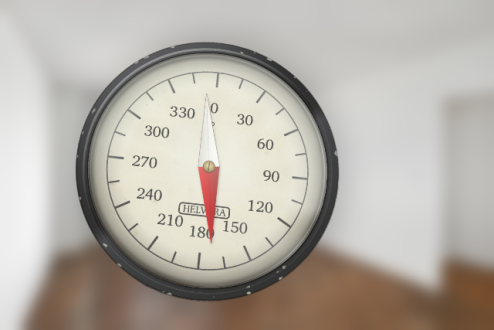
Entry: 172.5°
